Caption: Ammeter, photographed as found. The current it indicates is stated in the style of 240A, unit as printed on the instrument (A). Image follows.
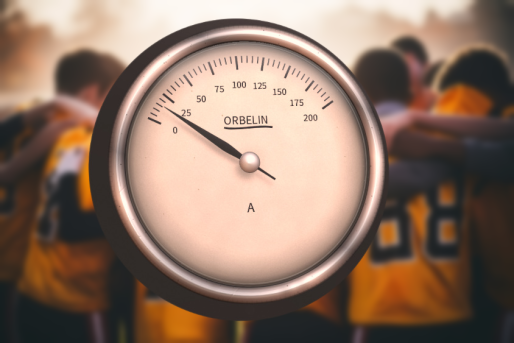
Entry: 15A
